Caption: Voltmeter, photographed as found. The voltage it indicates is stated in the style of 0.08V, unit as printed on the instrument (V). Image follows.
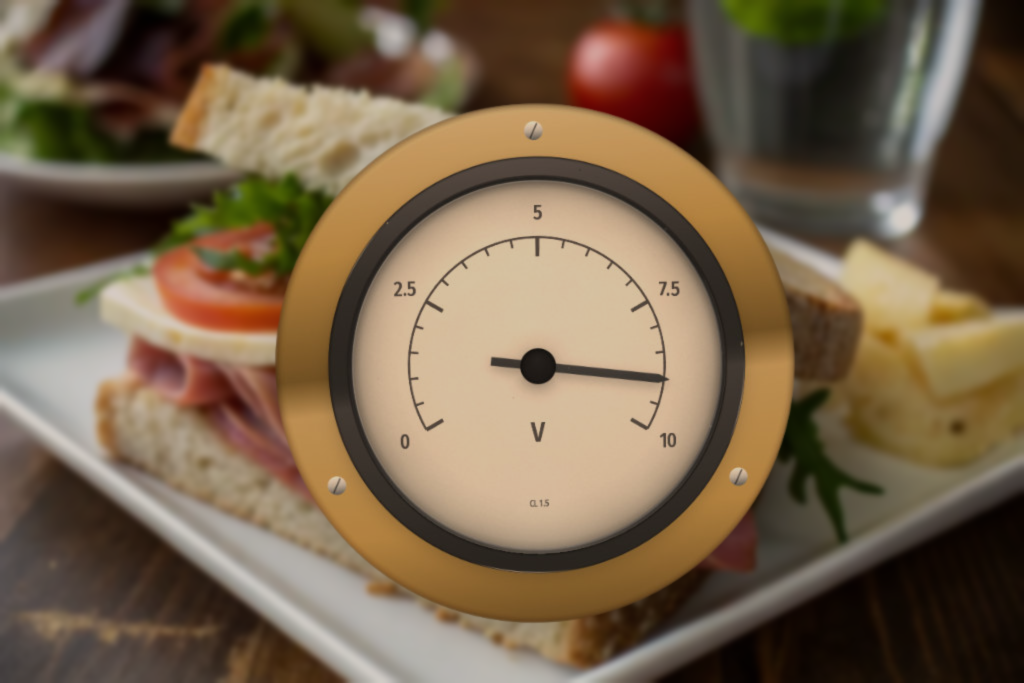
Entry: 9V
